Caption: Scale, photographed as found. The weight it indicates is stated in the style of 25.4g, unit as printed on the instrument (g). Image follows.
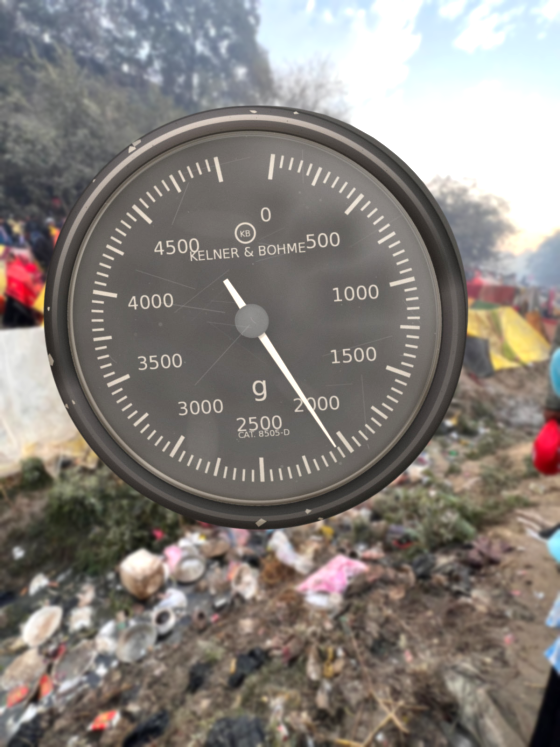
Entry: 2050g
